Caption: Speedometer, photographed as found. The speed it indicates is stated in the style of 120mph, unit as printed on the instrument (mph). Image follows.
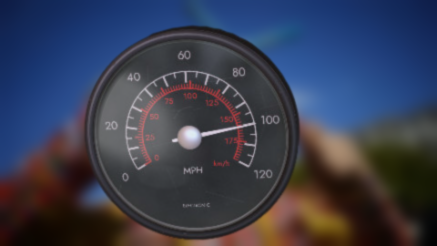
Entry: 100mph
